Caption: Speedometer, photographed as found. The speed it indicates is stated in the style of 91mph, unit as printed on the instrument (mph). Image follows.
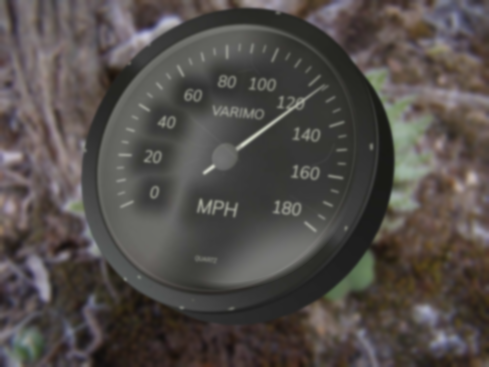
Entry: 125mph
